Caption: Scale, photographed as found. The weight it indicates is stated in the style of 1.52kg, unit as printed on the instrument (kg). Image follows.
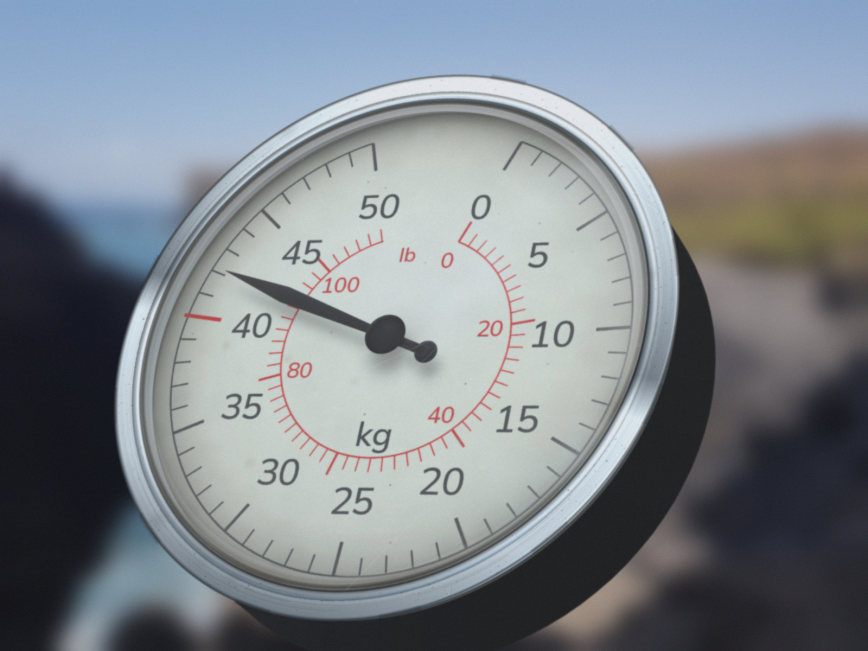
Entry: 42kg
